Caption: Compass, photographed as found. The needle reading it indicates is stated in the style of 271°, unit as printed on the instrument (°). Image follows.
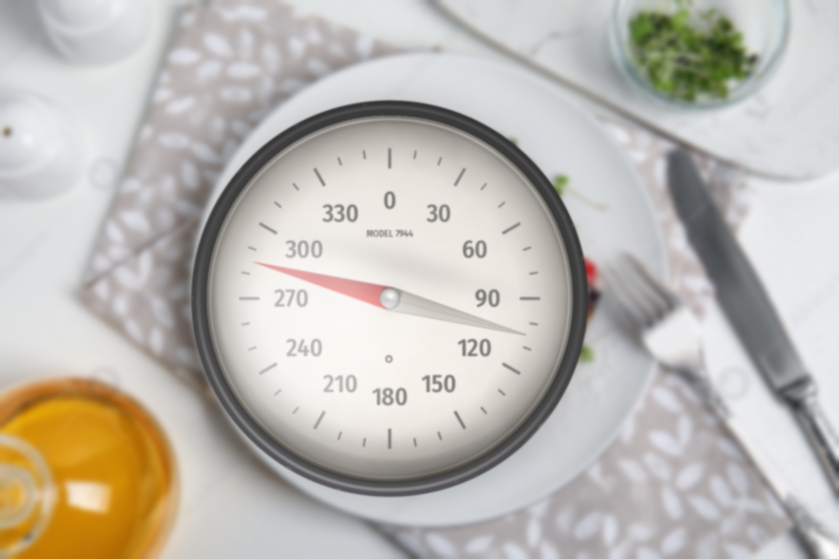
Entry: 285°
